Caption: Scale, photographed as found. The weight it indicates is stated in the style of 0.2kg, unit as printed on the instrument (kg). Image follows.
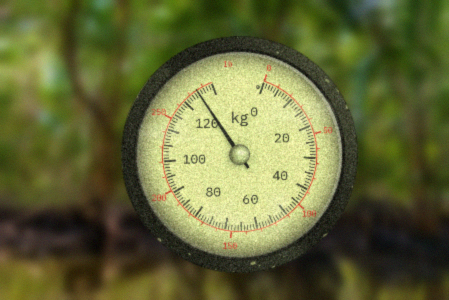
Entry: 125kg
